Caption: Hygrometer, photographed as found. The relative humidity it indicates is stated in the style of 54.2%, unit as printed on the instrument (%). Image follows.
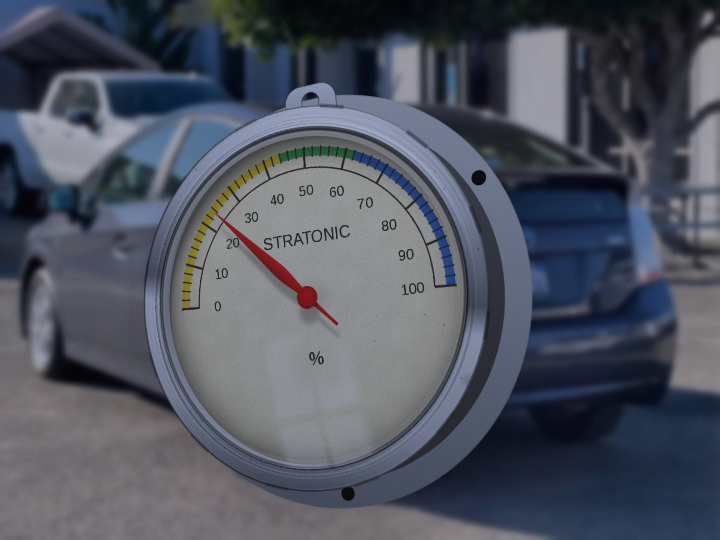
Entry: 24%
